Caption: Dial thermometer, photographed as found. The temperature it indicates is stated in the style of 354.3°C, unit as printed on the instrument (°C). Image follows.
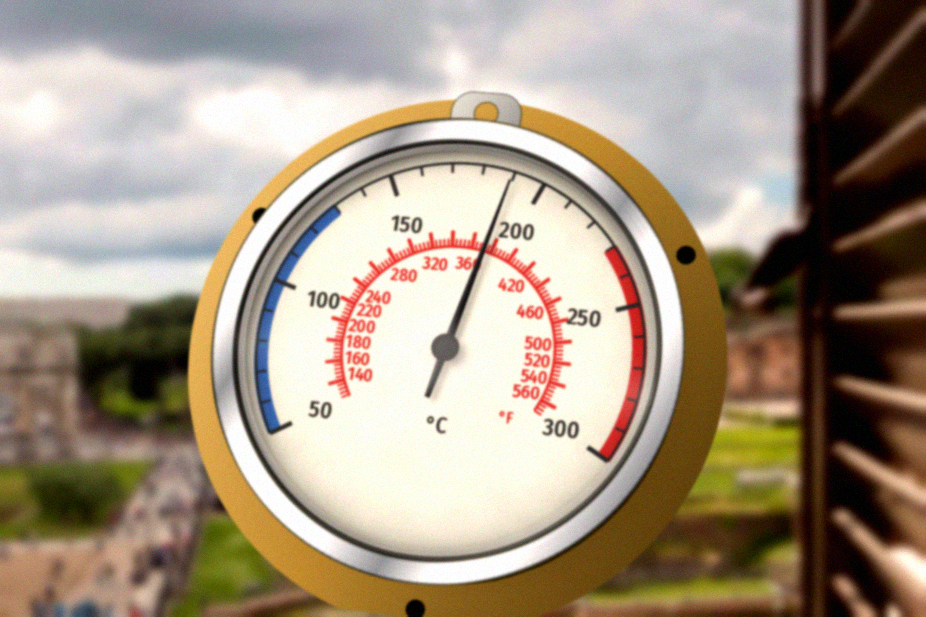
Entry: 190°C
